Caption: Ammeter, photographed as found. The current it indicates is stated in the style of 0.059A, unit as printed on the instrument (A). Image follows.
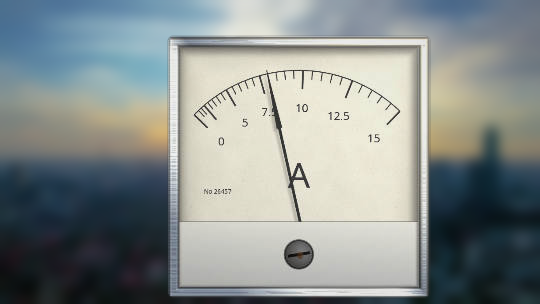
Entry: 8A
